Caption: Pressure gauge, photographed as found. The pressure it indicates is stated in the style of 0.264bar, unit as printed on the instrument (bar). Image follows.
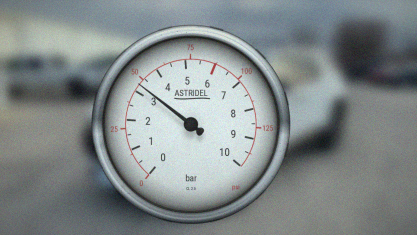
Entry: 3.25bar
